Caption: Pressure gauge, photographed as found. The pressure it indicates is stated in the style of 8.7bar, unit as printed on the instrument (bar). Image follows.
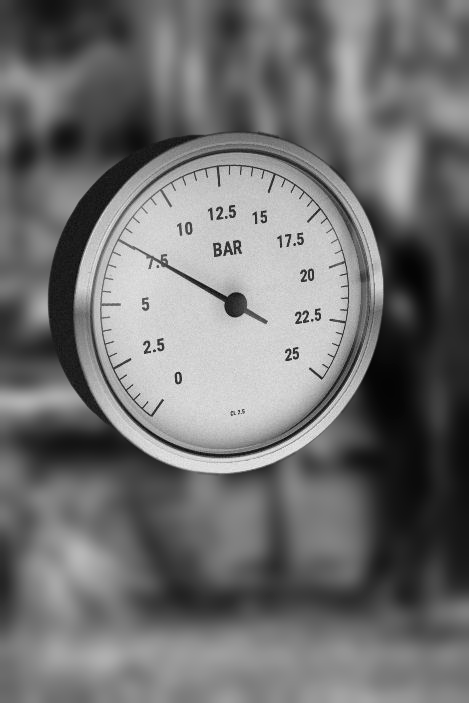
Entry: 7.5bar
